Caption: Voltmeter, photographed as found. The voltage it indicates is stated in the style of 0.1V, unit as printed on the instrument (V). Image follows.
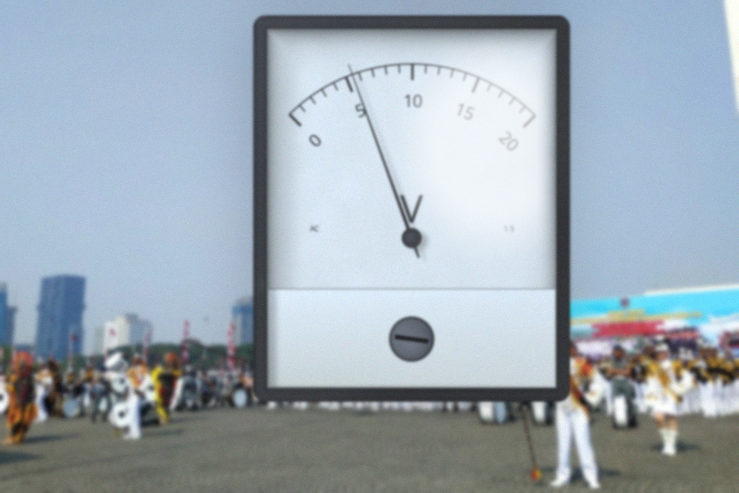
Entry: 5.5V
